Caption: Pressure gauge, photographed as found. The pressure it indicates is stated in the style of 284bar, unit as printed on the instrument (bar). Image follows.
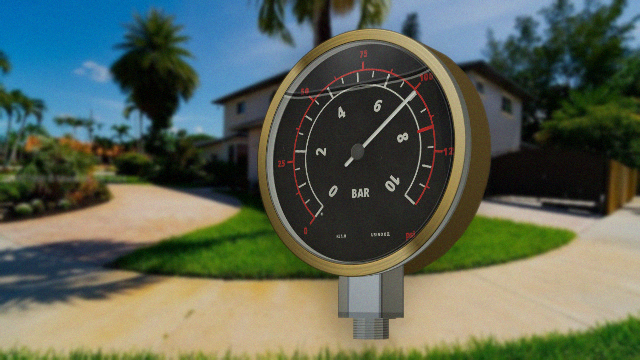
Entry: 7bar
